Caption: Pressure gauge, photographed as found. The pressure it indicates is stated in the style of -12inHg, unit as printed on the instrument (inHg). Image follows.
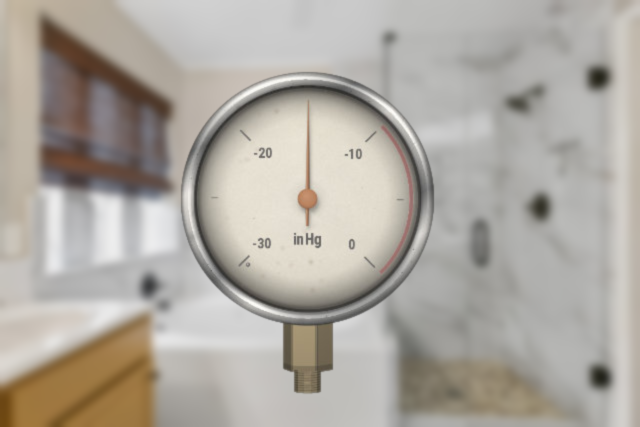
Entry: -15inHg
